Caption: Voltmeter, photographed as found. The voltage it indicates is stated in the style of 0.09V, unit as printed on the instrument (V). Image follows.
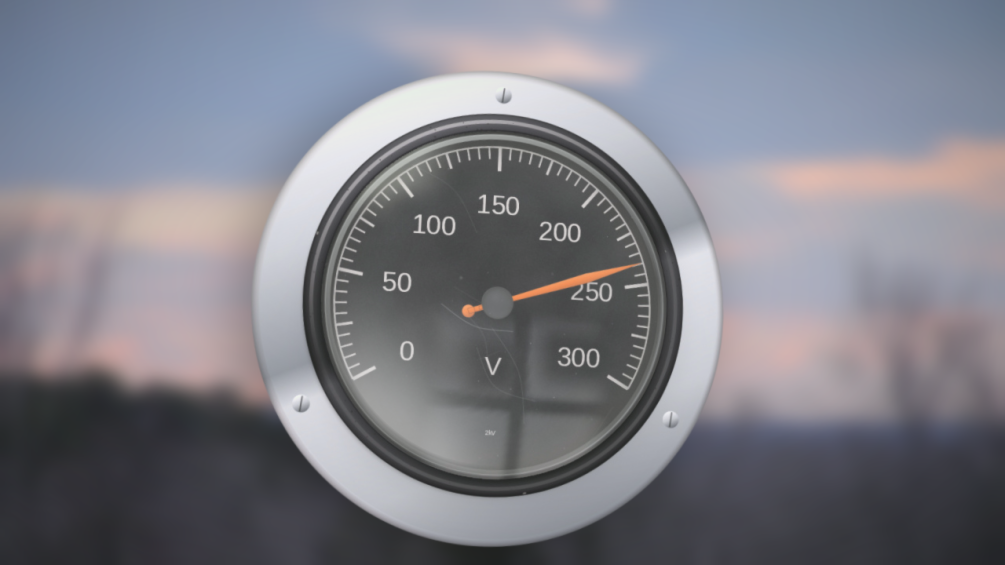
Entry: 240V
